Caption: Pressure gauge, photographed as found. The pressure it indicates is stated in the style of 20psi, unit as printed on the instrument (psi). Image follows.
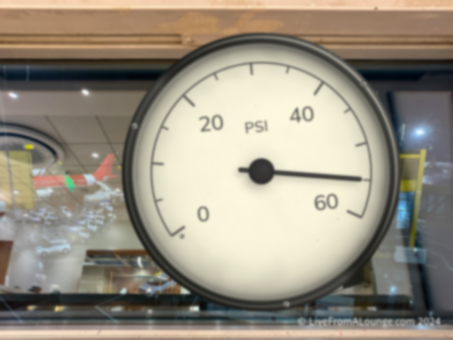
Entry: 55psi
